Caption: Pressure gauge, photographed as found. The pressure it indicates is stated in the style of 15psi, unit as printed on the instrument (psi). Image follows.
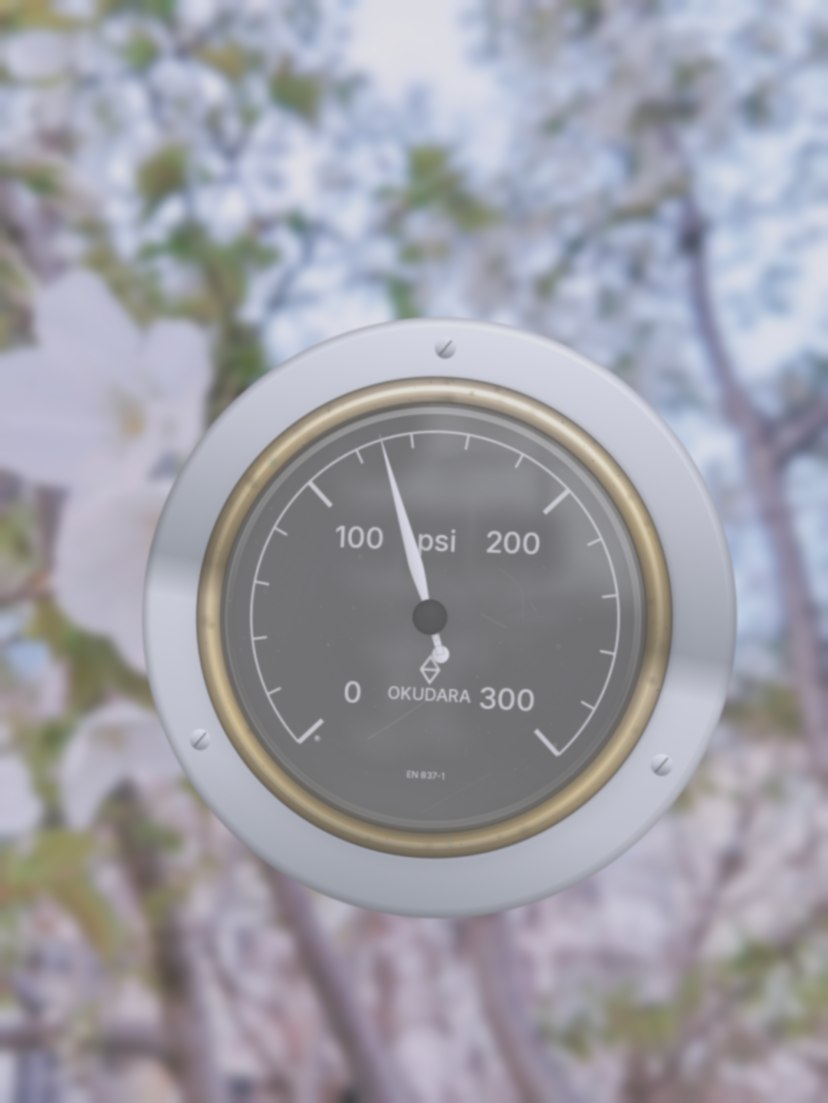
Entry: 130psi
